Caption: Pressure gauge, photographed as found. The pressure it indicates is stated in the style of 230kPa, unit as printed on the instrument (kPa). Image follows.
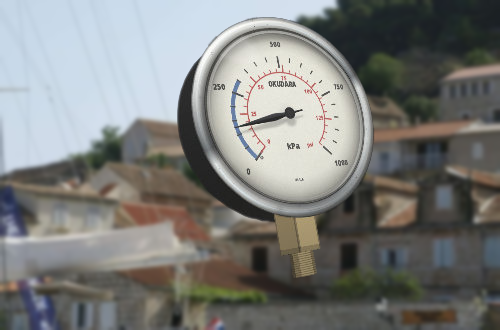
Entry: 125kPa
